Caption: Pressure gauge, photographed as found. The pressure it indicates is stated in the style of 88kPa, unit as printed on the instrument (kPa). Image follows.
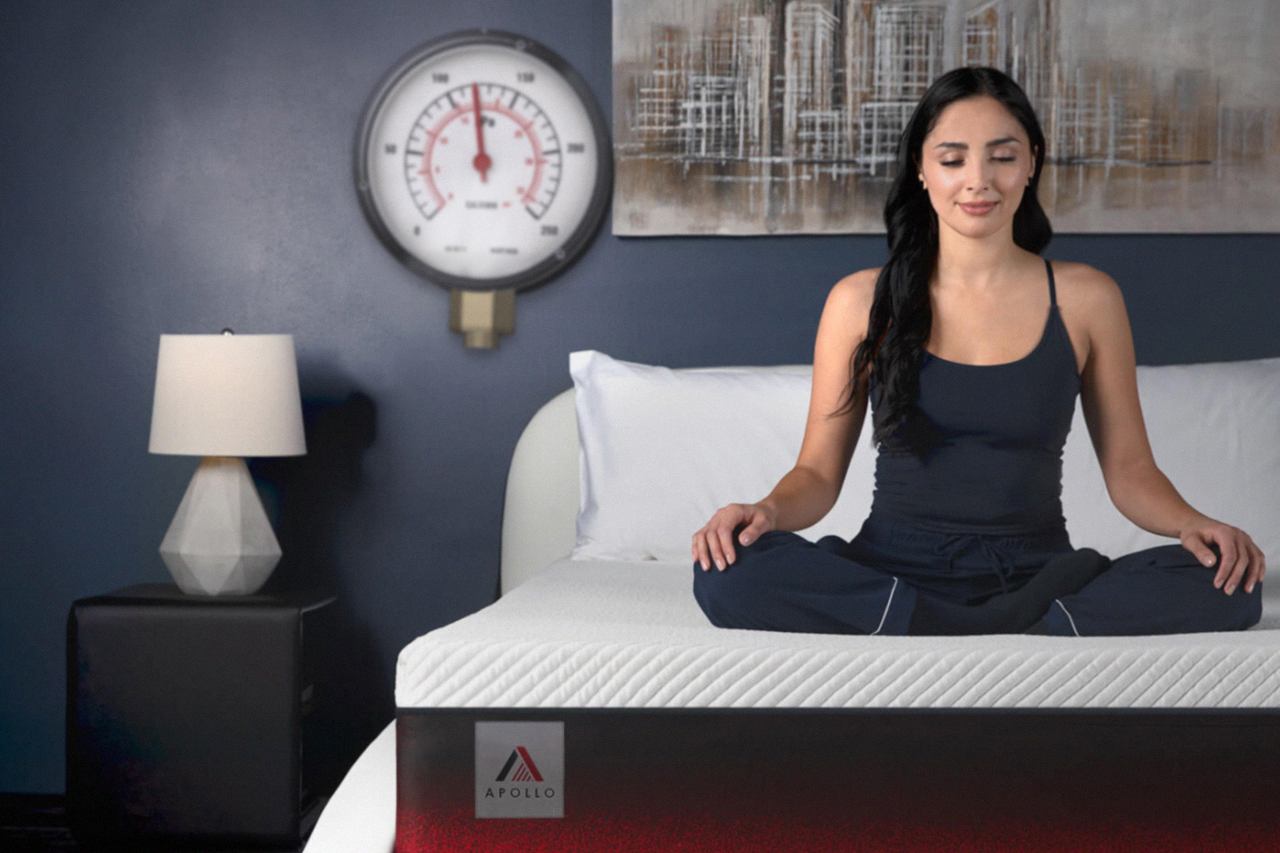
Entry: 120kPa
